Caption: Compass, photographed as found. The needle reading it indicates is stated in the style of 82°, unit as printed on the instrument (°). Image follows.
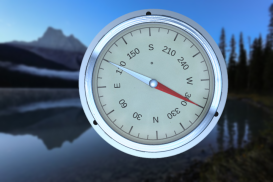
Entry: 300°
